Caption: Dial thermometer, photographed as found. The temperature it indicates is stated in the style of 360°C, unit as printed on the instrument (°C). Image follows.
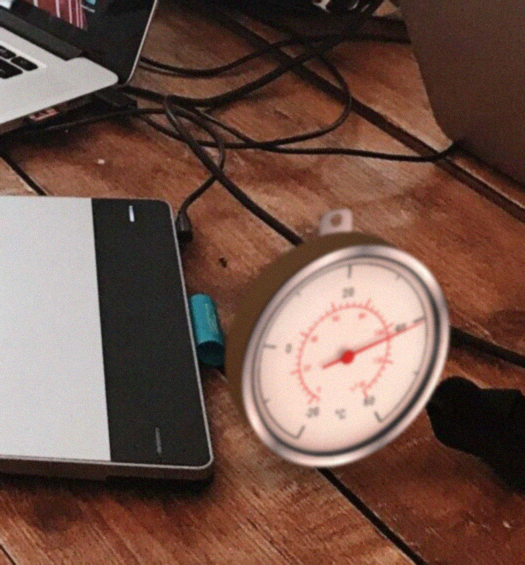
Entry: 40°C
